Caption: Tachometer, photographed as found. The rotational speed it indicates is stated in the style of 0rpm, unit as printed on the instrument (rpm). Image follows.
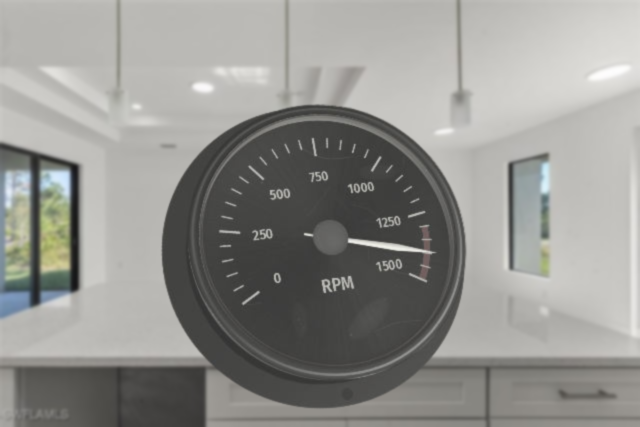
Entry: 1400rpm
